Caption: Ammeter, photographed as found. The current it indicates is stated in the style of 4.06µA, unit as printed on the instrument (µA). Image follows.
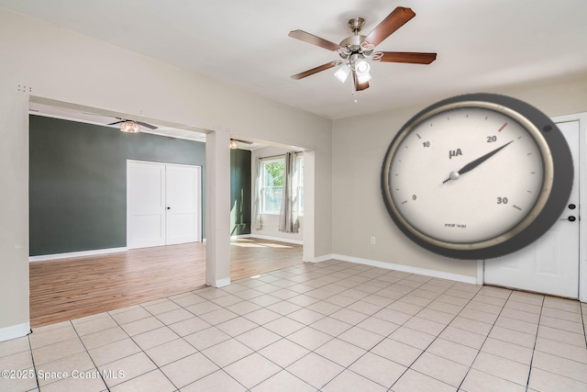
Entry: 22µA
